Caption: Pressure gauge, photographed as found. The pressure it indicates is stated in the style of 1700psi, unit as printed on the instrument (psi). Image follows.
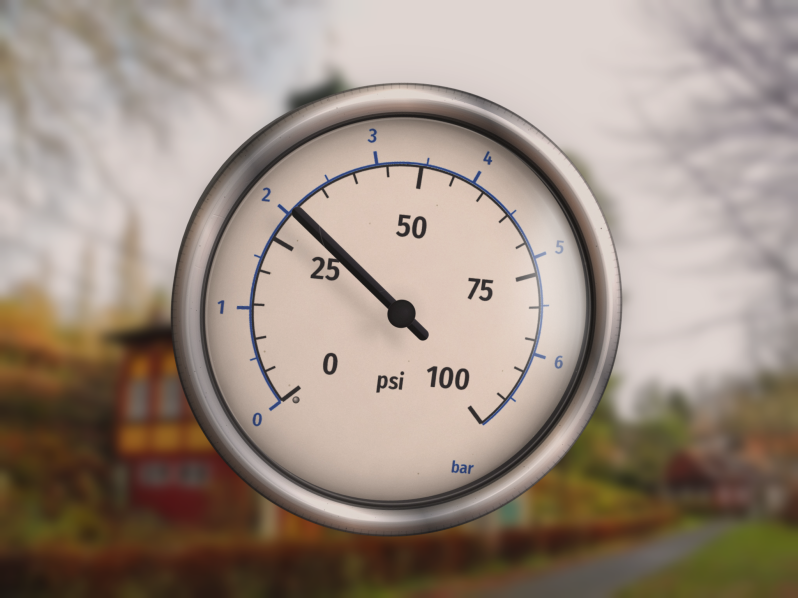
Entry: 30psi
